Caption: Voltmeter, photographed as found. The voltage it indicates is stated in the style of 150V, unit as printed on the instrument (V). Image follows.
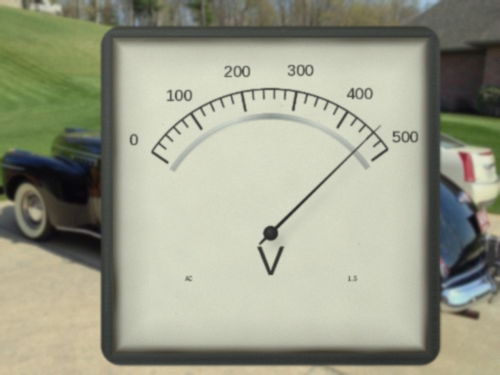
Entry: 460V
